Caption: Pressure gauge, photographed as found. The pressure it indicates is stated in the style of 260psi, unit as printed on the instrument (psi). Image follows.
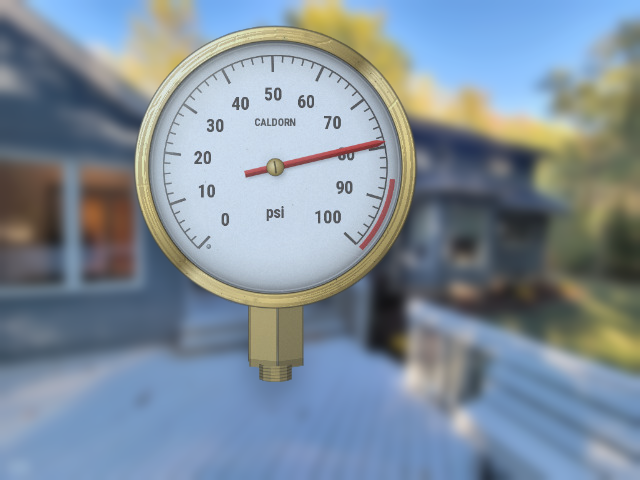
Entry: 79psi
